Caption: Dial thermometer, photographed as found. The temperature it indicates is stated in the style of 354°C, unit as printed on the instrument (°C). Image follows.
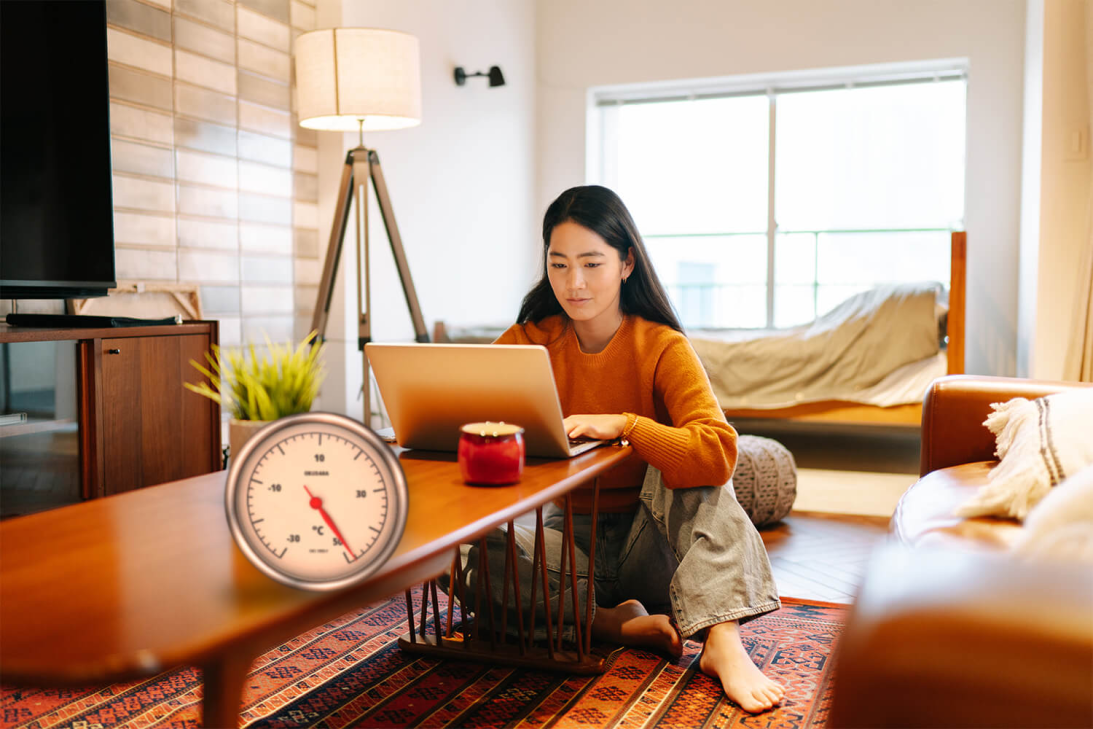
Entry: 48°C
